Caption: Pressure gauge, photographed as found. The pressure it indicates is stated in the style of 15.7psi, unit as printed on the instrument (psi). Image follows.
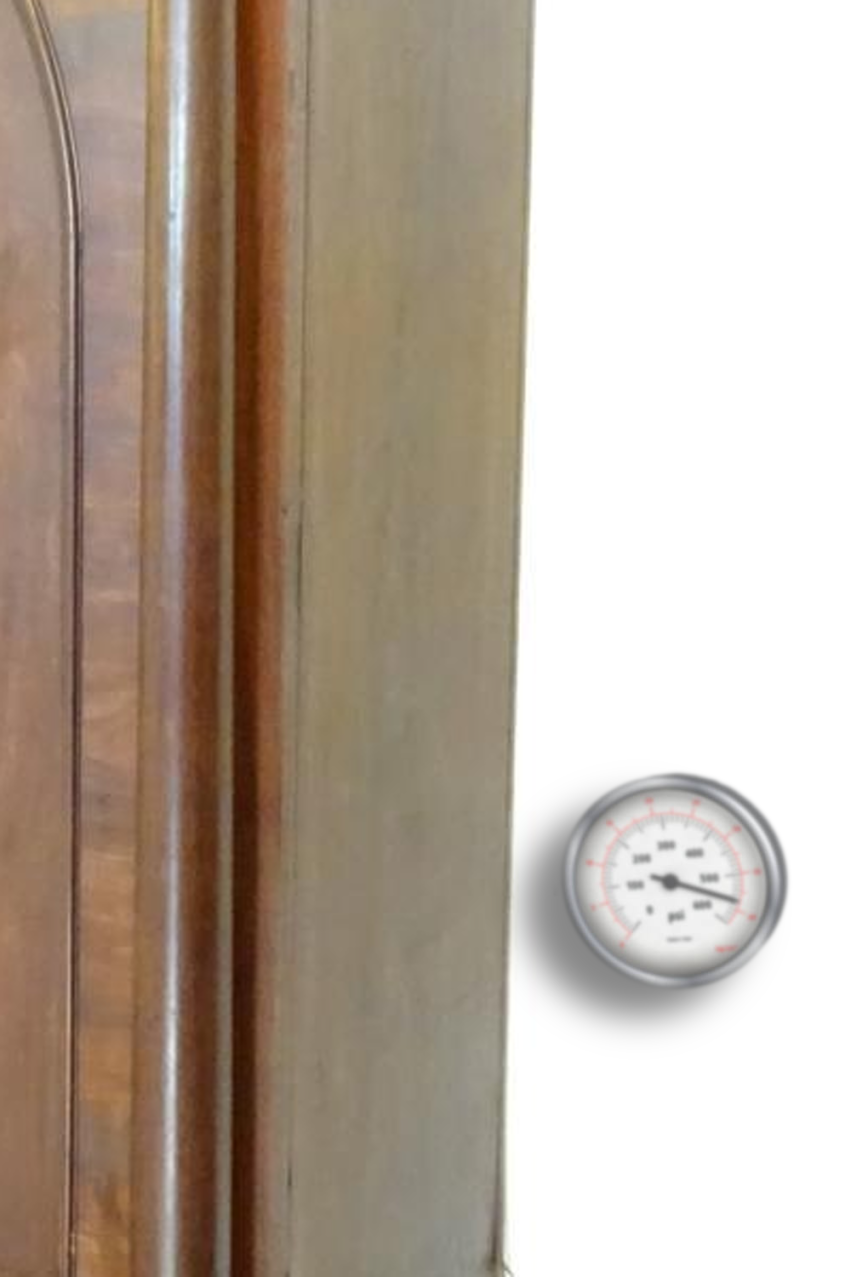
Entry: 550psi
